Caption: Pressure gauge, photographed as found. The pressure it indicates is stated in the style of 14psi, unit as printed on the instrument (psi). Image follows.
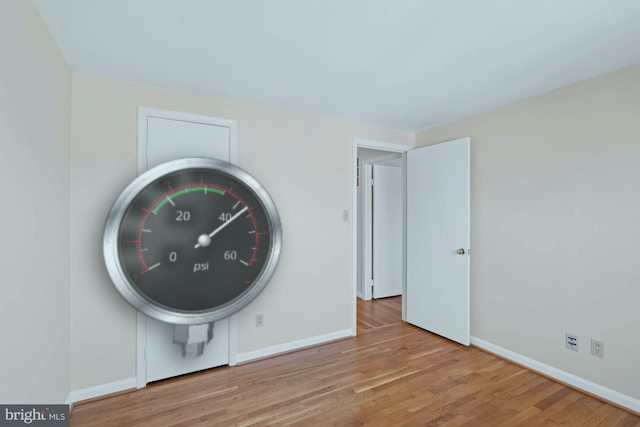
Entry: 42.5psi
